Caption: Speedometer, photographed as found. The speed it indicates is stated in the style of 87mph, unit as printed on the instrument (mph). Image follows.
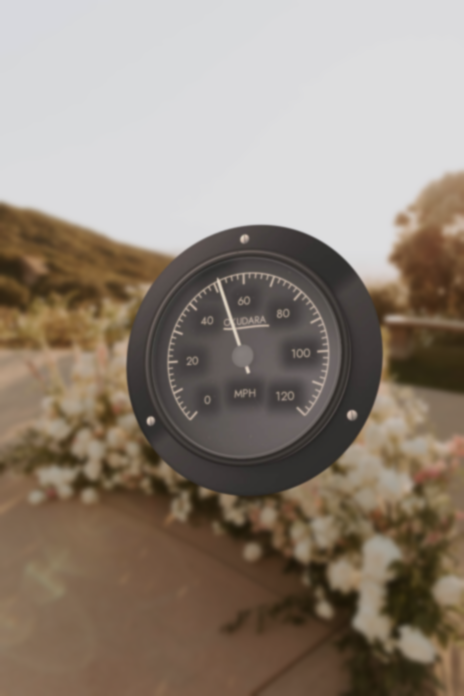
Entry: 52mph
